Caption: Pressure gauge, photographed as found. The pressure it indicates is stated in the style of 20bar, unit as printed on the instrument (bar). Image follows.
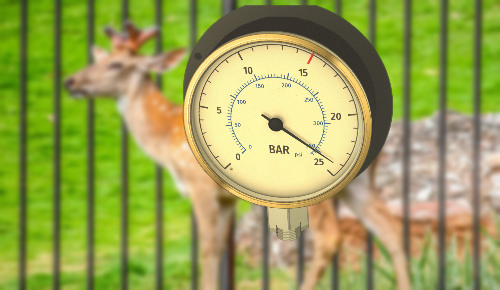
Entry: 24bar
